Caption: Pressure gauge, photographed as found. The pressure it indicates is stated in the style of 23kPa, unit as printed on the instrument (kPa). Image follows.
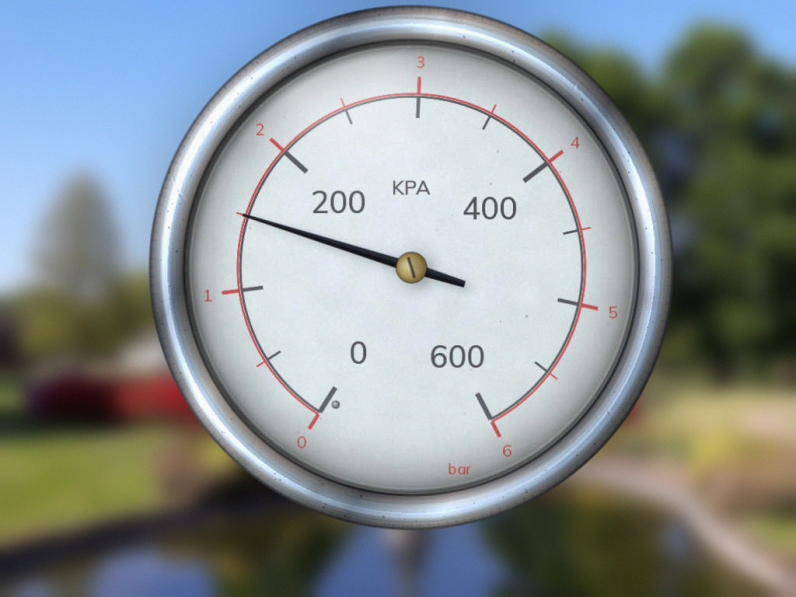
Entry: 150kPa
